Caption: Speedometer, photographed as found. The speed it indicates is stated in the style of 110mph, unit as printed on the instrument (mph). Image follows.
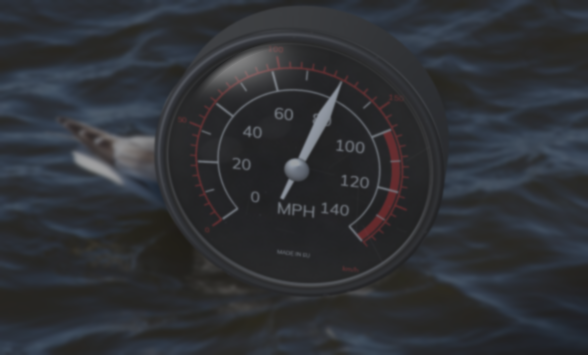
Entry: 80mph
